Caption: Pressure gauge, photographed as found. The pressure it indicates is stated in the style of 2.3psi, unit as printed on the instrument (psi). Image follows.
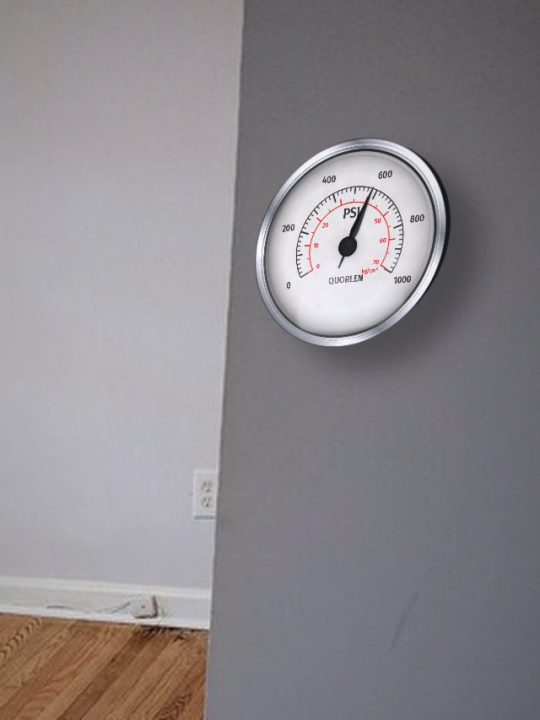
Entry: 580psi
